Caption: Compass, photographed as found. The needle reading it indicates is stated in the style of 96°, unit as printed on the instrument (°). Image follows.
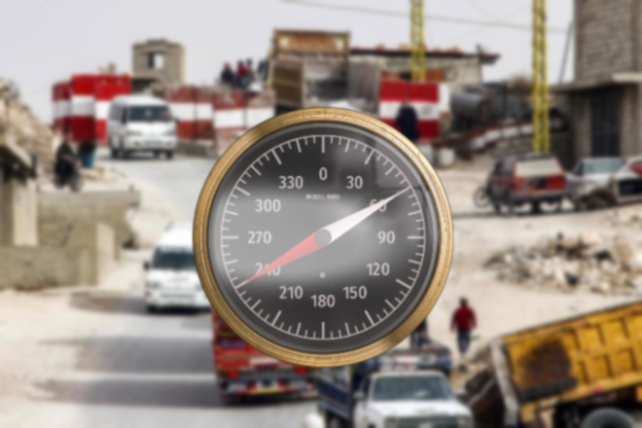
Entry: 240°
